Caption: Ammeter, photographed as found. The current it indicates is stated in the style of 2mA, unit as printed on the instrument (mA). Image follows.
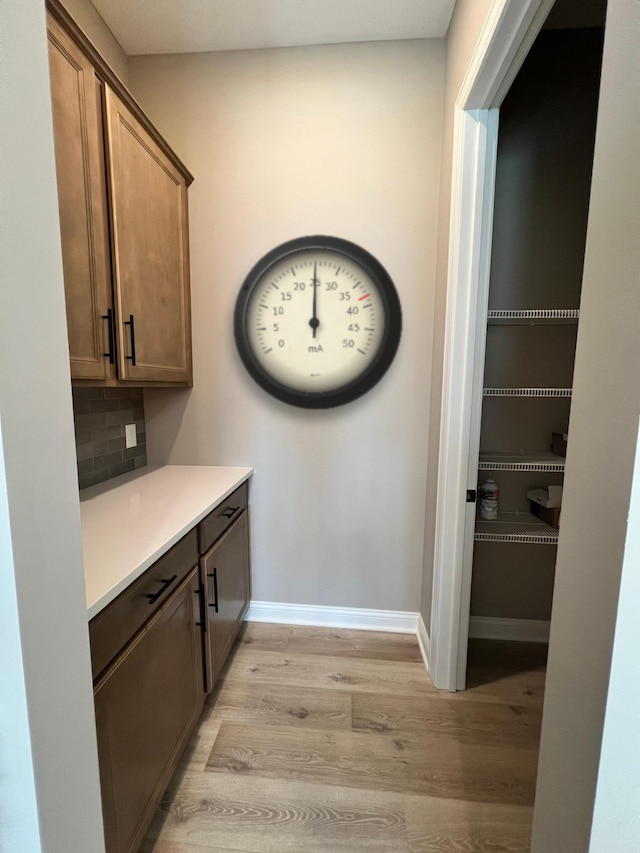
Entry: 25mA
